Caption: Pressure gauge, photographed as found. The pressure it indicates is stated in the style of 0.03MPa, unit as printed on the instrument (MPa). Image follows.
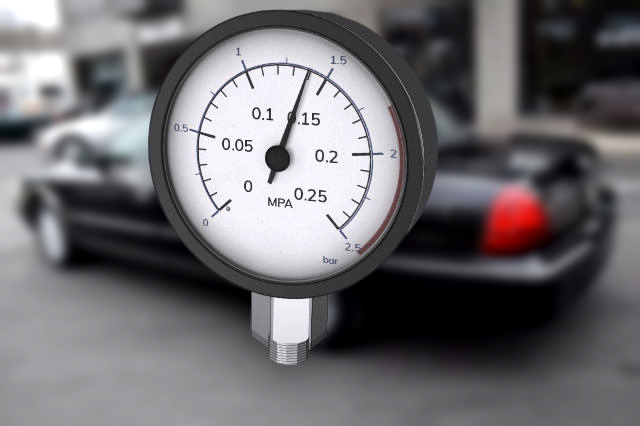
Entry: 0.14MPa
